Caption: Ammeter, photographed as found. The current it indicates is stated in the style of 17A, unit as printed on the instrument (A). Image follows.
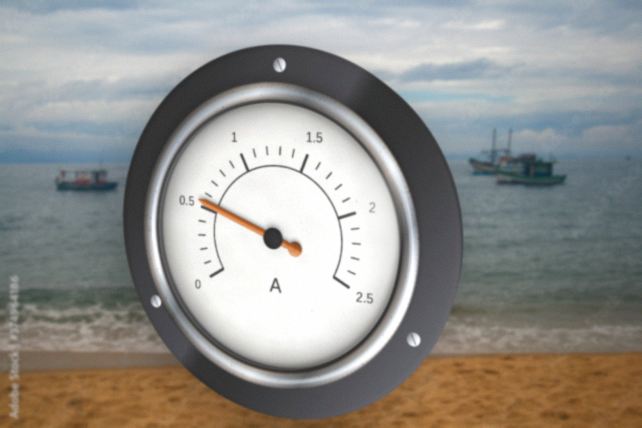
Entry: 0.55A
